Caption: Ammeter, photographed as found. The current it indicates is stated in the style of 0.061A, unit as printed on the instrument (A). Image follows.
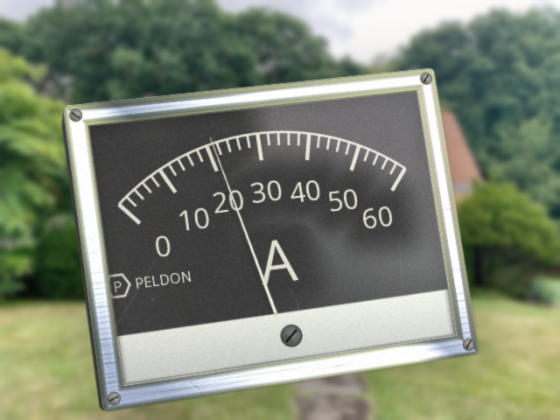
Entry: 21A
